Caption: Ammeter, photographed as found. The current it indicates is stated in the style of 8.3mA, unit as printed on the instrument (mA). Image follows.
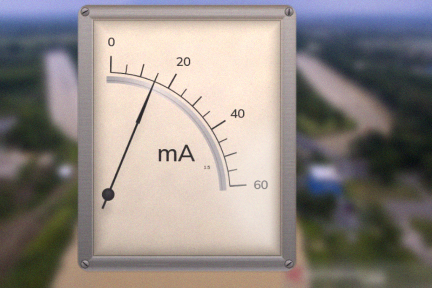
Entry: 15mA
